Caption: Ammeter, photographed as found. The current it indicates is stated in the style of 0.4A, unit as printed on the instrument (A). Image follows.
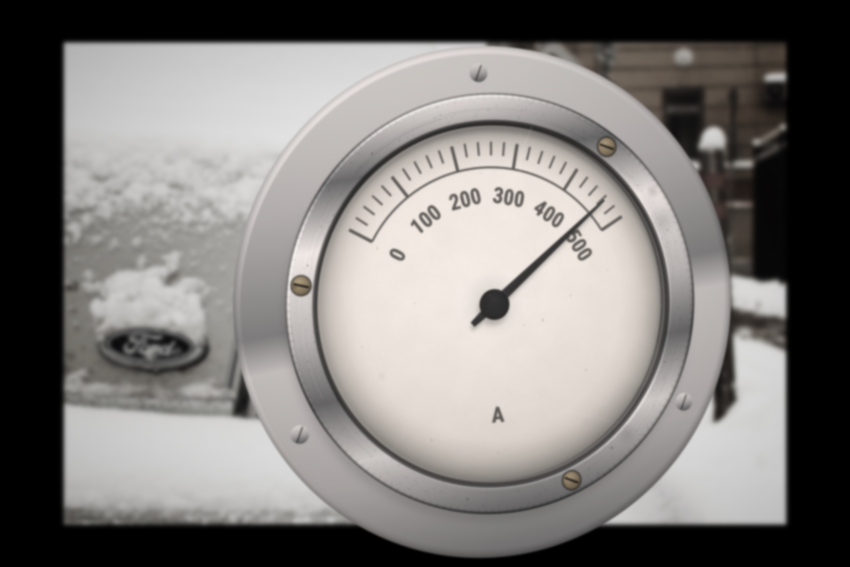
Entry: 460A
